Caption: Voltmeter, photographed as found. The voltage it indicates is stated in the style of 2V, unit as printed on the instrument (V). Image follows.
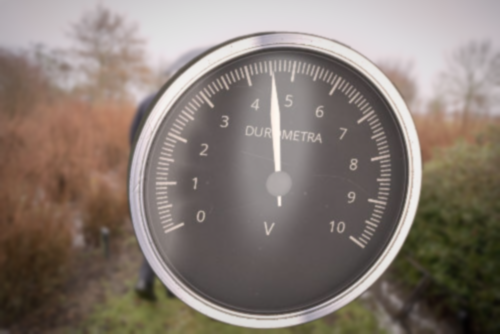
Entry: 4.5V
